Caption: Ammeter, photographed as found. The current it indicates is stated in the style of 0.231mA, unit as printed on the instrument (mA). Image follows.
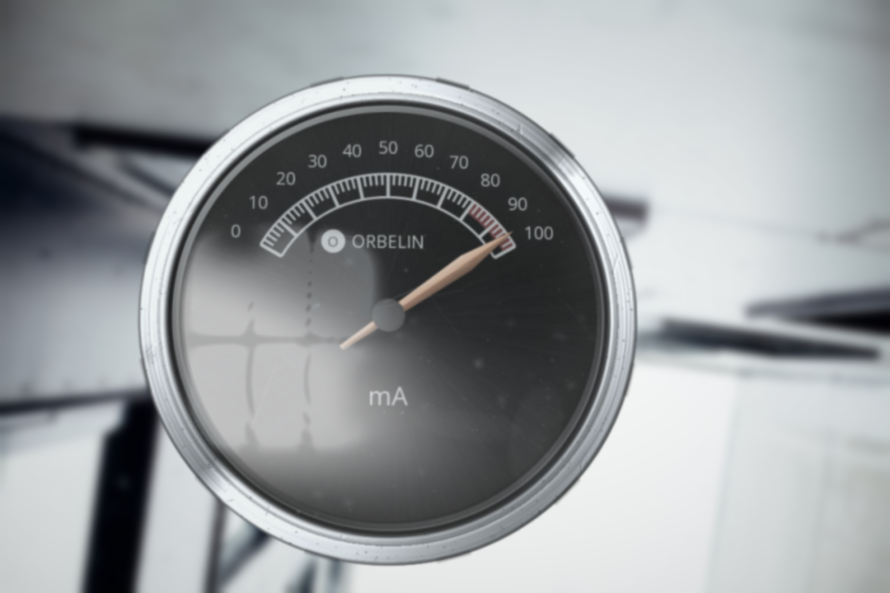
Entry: 96mA
